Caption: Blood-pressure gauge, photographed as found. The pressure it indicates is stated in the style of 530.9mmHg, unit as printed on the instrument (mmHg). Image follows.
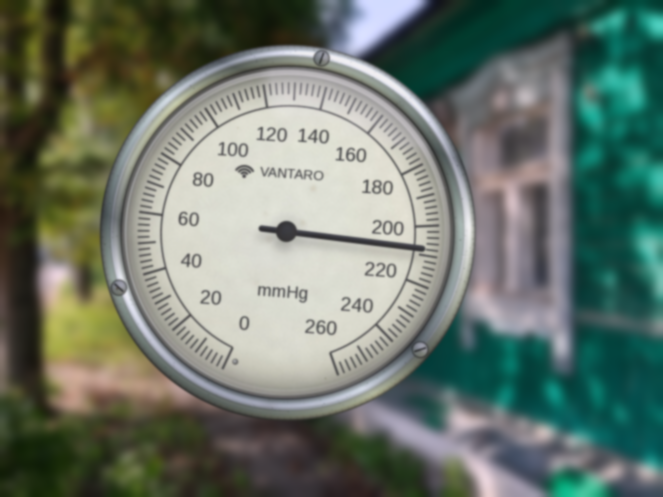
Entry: 208mmHg
